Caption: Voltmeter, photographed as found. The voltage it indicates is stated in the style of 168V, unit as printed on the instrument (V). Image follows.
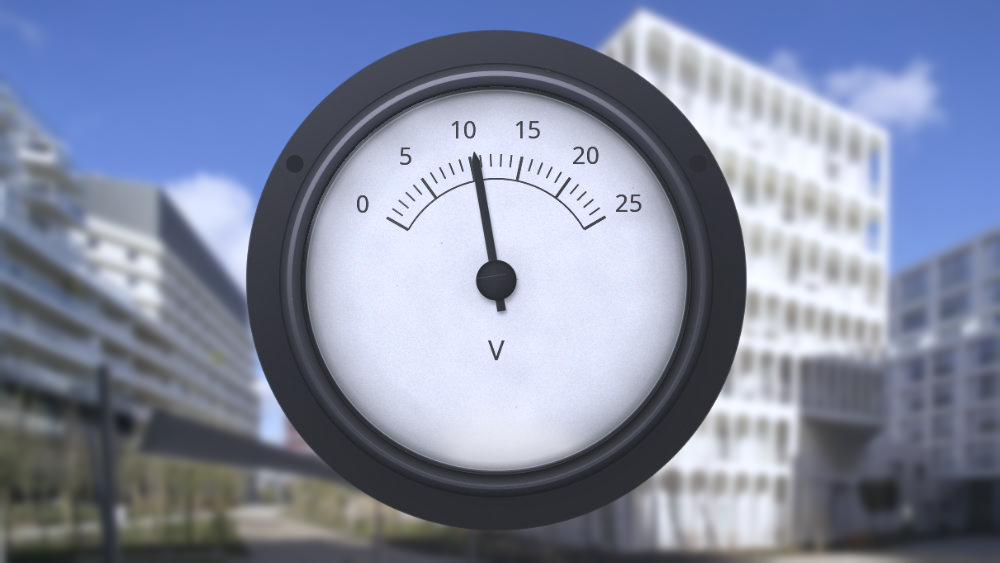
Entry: 10.5V
